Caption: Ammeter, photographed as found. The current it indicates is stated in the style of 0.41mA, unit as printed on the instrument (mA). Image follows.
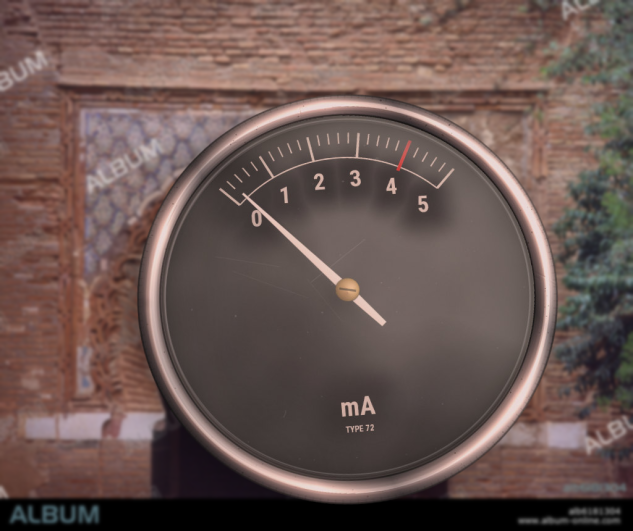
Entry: 0.2mA
